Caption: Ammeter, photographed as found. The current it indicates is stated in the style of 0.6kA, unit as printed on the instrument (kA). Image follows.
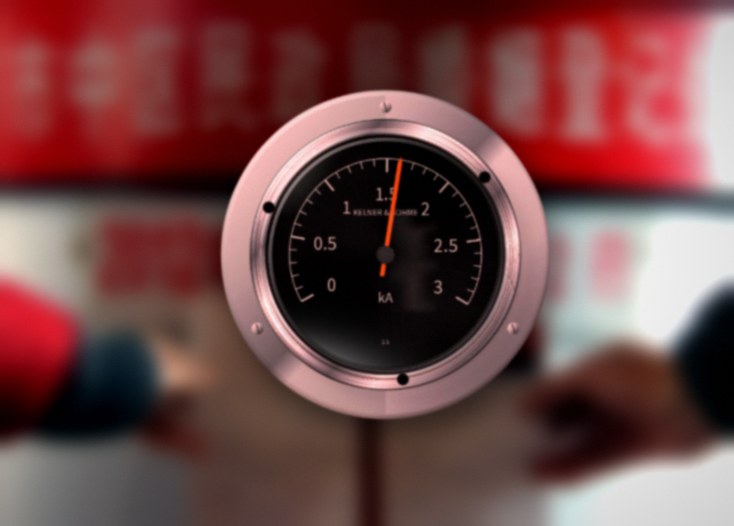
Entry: 1.6kA
